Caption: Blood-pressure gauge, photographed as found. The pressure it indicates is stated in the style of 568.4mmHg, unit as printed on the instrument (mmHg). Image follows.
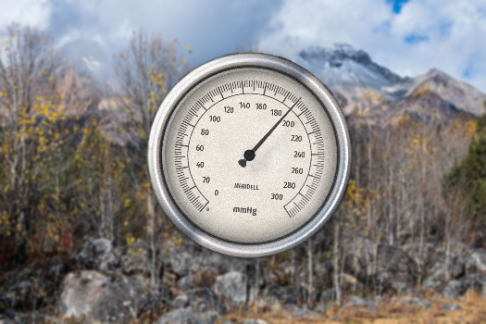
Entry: 190mmHg
